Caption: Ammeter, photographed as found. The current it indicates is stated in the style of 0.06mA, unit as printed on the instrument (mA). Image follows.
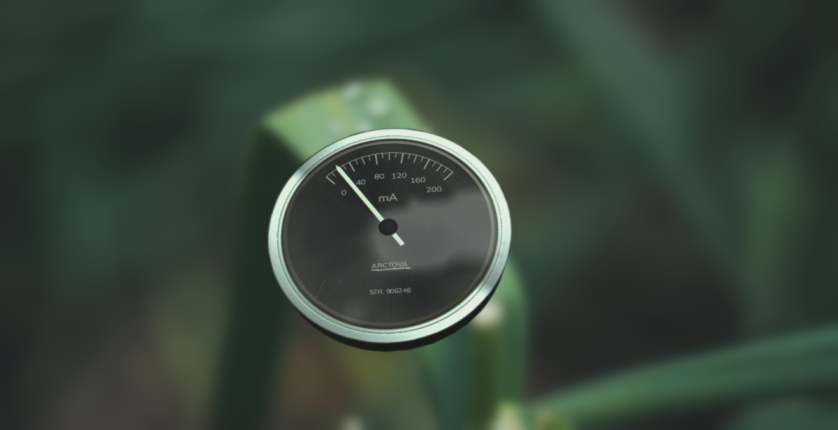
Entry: 20mA
